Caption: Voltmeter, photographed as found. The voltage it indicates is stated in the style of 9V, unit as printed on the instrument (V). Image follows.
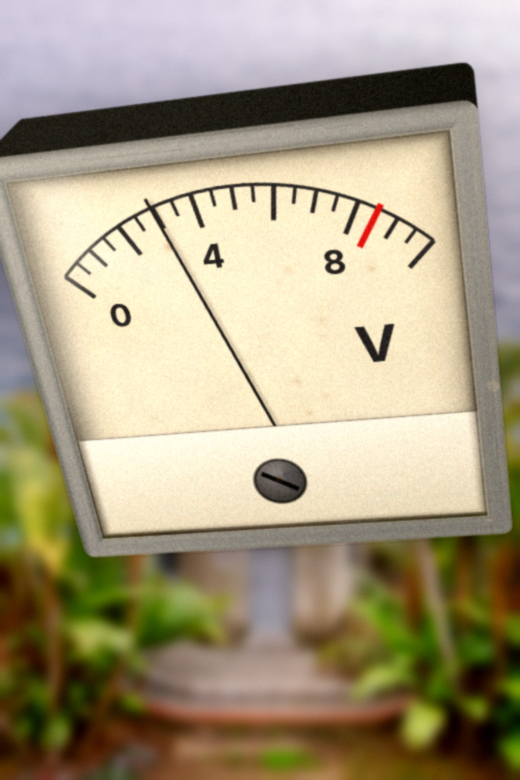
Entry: 3V
